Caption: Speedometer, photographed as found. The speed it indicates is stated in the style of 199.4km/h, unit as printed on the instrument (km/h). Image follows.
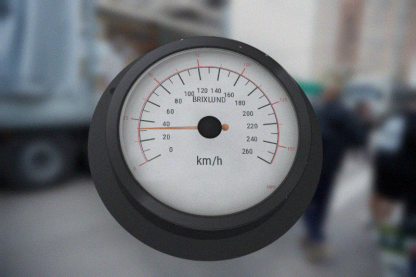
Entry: 30km/h
